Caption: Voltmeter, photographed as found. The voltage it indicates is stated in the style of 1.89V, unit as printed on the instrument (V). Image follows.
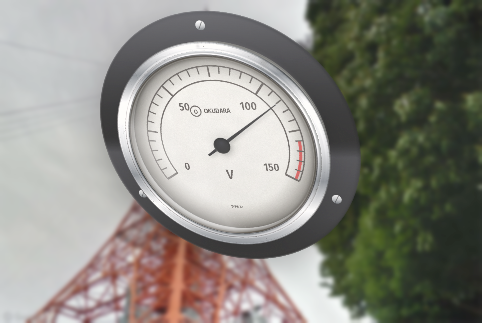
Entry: 110V
